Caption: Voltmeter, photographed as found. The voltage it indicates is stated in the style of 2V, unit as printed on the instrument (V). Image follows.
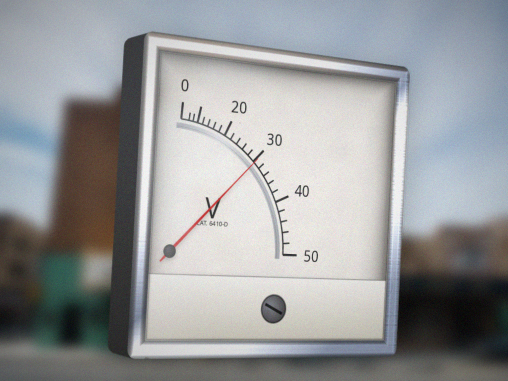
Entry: 30V
